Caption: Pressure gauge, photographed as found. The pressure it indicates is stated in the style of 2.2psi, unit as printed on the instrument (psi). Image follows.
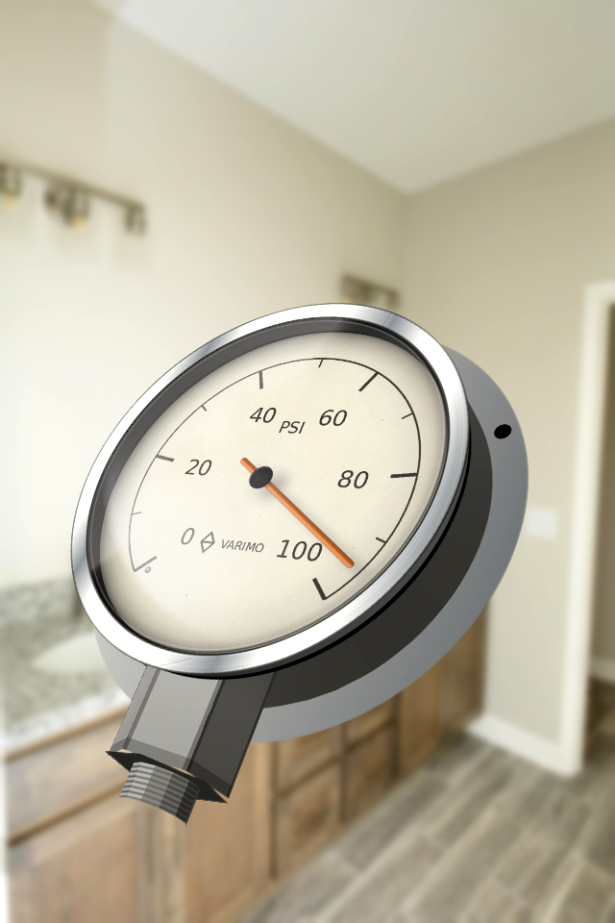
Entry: 95psi
